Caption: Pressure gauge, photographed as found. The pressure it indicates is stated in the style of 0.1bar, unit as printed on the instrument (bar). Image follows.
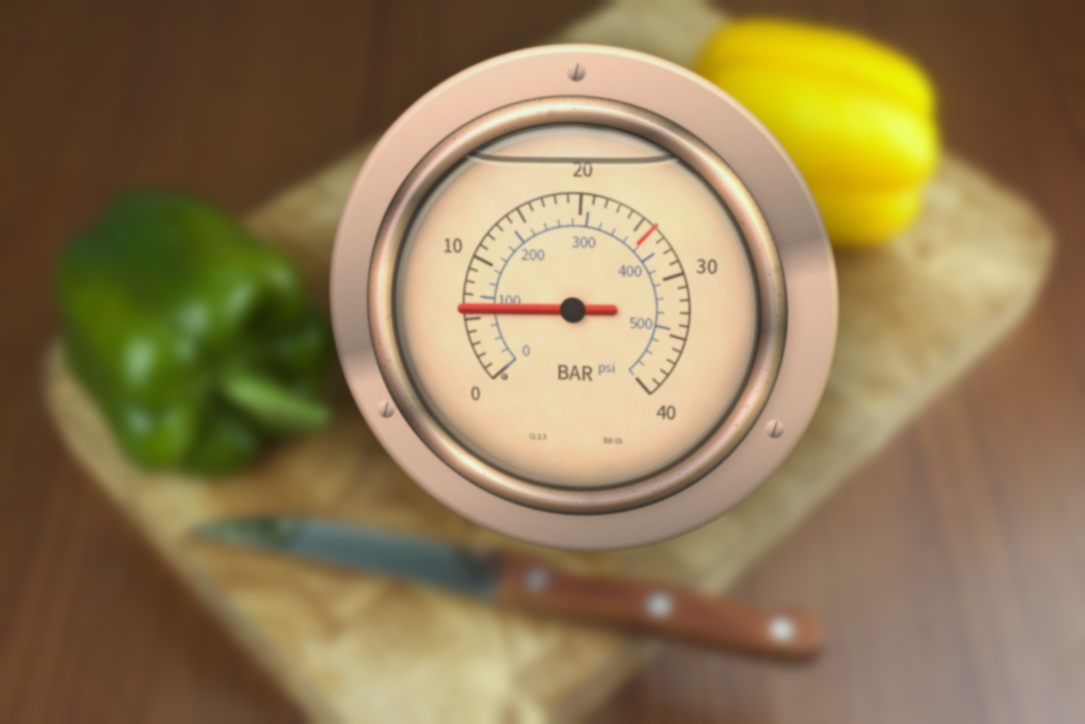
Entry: 6bar
